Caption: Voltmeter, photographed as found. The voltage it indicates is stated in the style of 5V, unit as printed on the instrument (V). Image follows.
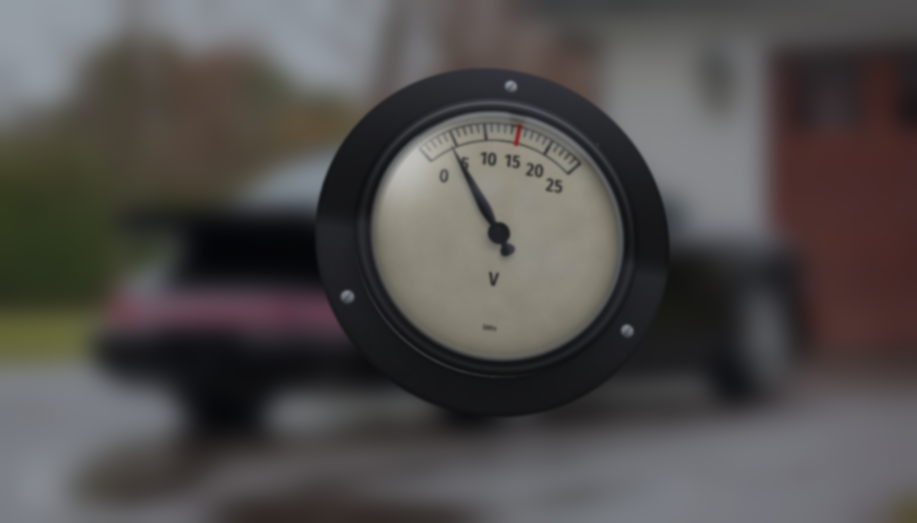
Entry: 4V
